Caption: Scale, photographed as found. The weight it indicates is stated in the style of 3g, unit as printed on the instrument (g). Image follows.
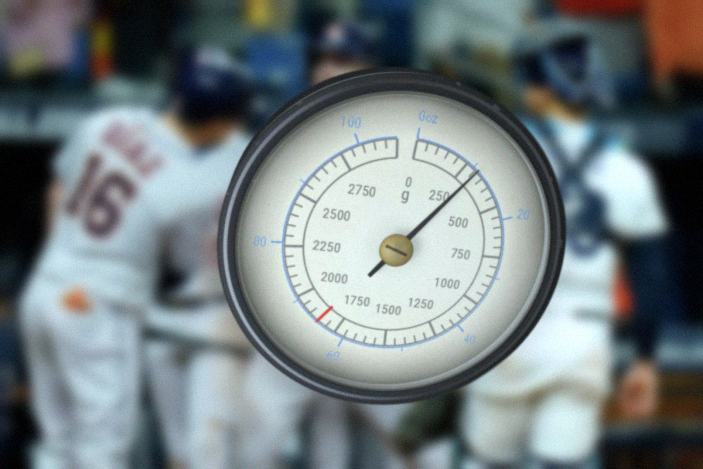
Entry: 300g
